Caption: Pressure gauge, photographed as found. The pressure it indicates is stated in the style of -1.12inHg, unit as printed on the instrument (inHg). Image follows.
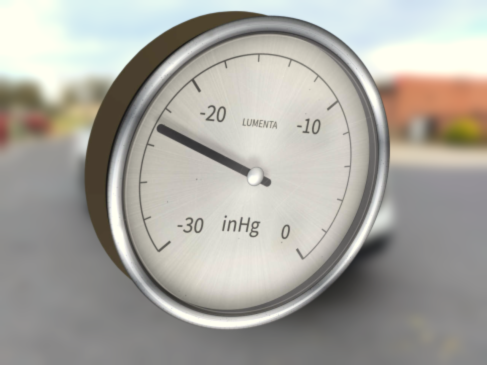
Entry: -23inHg
